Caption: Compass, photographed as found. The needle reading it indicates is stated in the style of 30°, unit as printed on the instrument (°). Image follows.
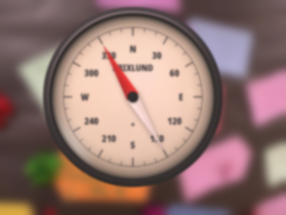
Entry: 330°
